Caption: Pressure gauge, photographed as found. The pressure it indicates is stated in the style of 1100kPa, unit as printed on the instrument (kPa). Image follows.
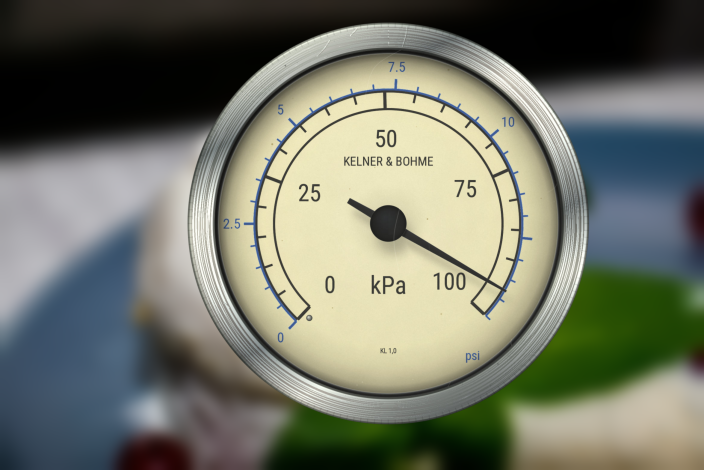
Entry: 95kPa
